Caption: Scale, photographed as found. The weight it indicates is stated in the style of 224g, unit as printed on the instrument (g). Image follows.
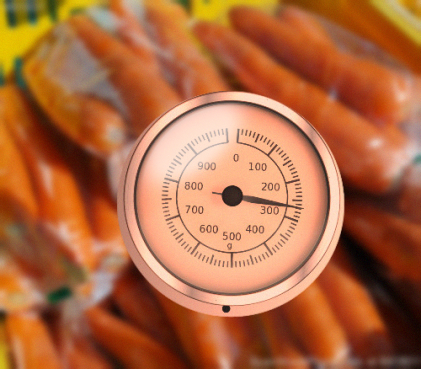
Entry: 270g
